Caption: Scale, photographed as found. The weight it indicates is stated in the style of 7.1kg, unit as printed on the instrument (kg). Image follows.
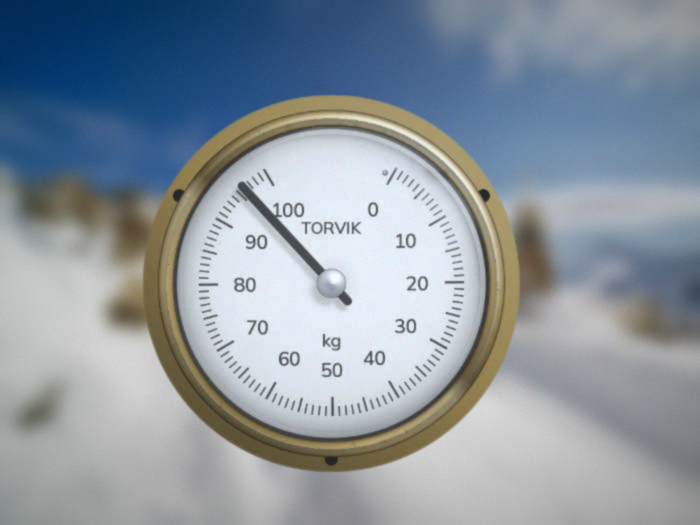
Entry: 96kg
